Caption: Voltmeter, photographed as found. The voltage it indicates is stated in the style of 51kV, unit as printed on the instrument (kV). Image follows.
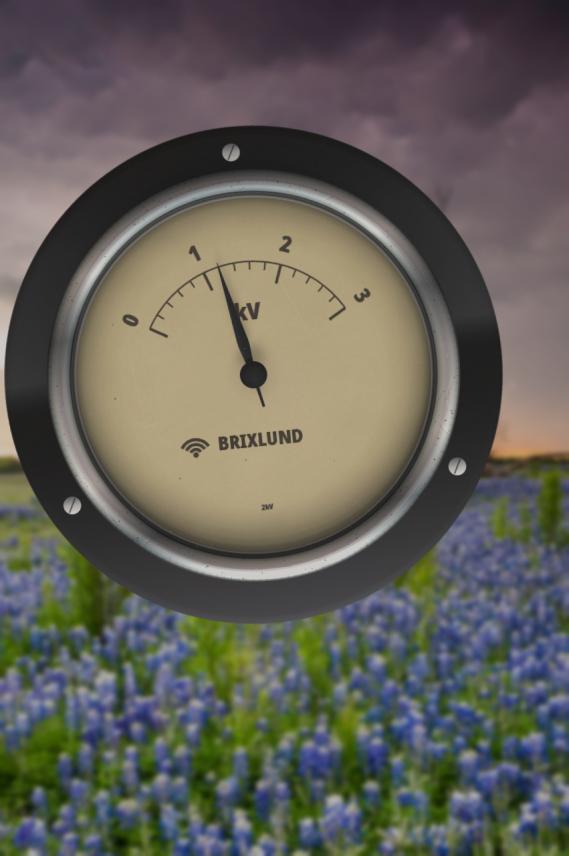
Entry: 1.2kV
